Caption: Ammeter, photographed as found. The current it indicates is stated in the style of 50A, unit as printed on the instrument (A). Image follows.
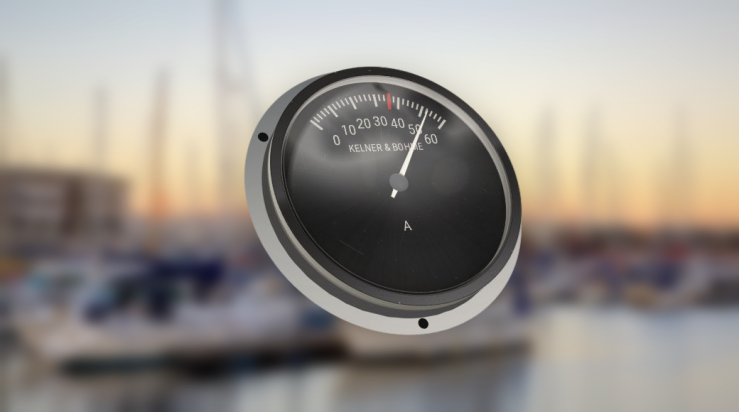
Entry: 52A
